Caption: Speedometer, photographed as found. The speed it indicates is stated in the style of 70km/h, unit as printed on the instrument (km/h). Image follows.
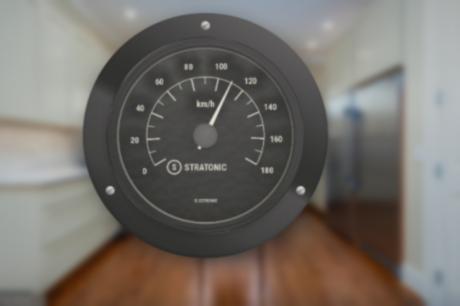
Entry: 110km/h
